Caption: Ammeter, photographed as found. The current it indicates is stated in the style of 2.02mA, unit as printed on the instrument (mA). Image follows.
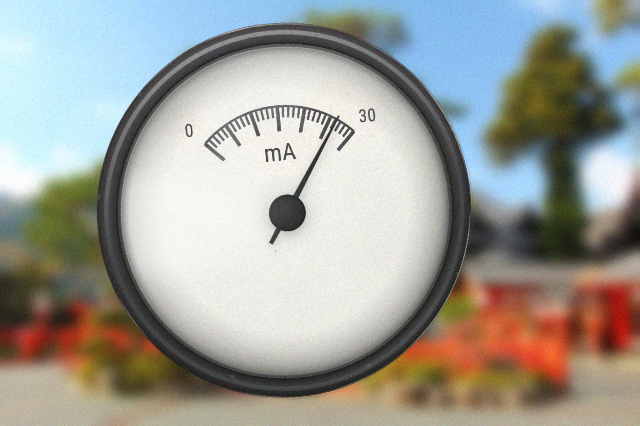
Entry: 26mA
